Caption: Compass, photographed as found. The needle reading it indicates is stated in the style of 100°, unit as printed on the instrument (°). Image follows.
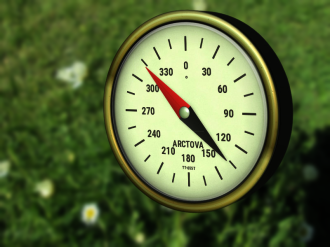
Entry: 315°
